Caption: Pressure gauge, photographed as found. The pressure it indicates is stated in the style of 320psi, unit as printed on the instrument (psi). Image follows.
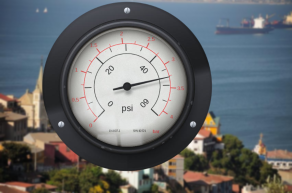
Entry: 47.5psi
